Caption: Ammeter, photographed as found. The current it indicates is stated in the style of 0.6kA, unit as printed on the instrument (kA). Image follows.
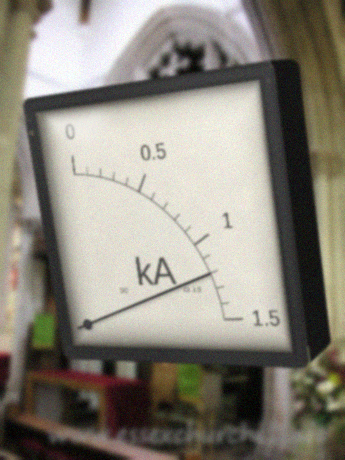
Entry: 1.2kA
